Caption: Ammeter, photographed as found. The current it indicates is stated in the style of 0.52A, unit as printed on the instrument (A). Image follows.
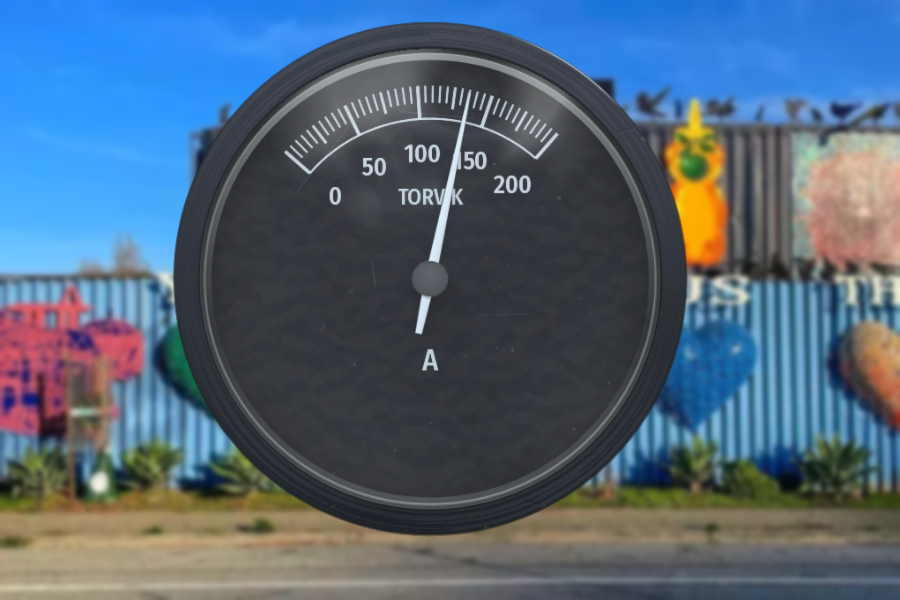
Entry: 135A
